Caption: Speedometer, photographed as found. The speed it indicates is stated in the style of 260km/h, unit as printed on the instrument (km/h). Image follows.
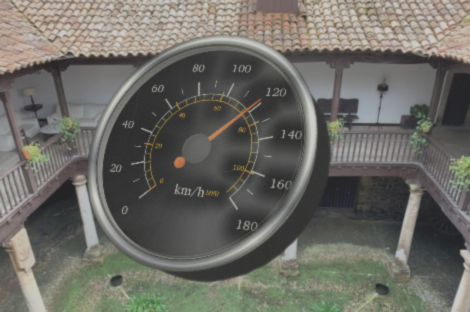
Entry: 120km/h
